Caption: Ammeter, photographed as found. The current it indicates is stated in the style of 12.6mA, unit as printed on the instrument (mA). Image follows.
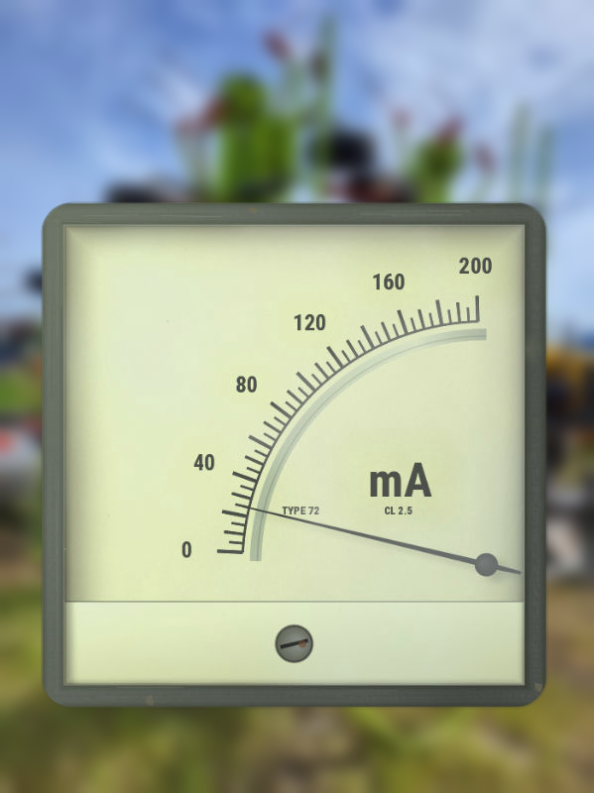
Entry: 25mA
